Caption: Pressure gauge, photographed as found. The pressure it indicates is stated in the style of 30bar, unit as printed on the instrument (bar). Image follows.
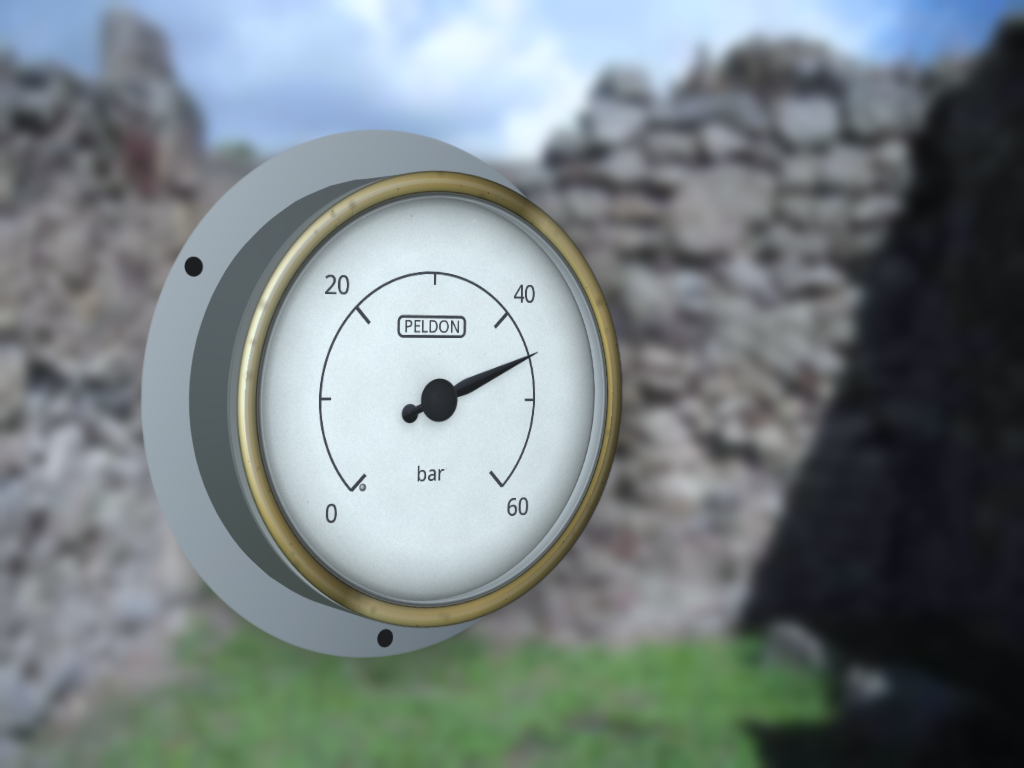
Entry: 45bar
